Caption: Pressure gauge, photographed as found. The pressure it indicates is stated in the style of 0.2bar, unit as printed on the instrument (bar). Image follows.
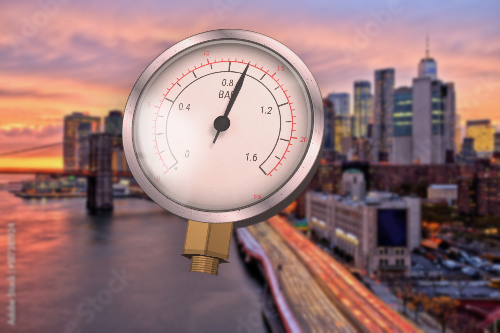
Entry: 0.9bar
